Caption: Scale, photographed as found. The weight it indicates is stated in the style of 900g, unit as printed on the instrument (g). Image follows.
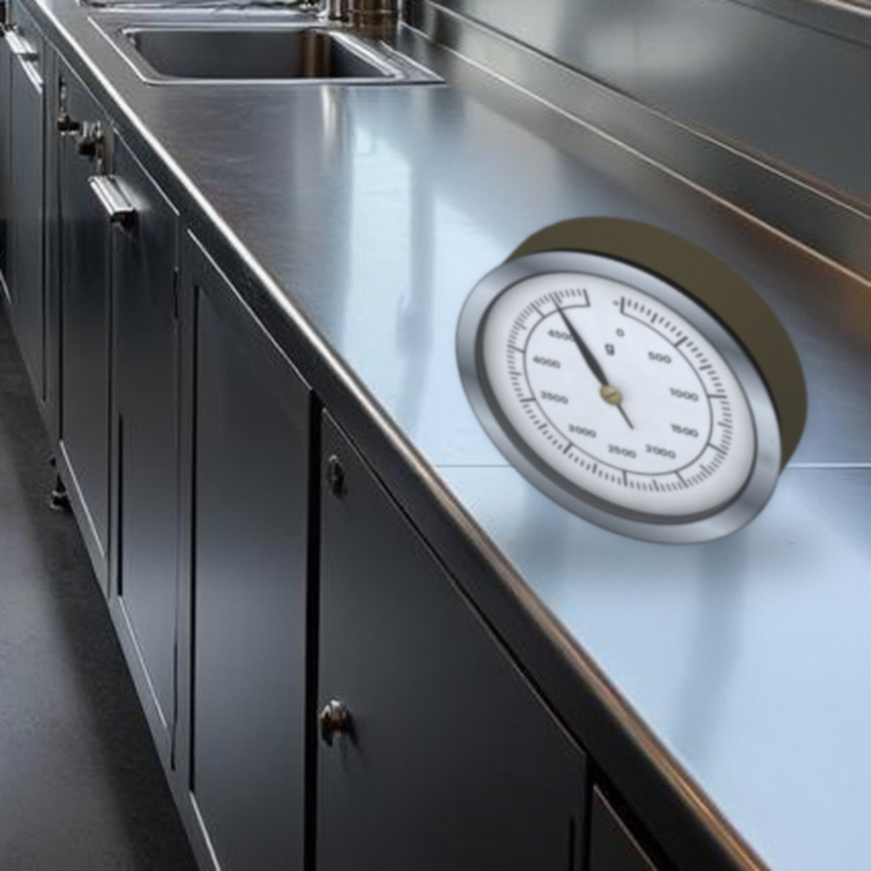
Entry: 4750g
